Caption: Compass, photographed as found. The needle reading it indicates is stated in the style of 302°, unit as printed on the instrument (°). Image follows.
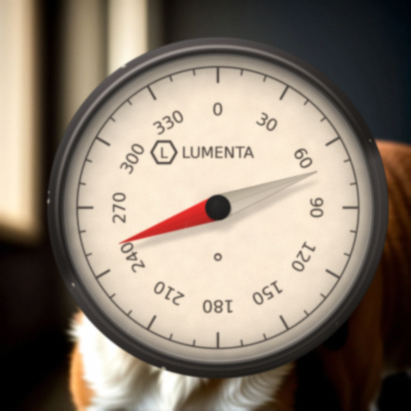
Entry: 250°
